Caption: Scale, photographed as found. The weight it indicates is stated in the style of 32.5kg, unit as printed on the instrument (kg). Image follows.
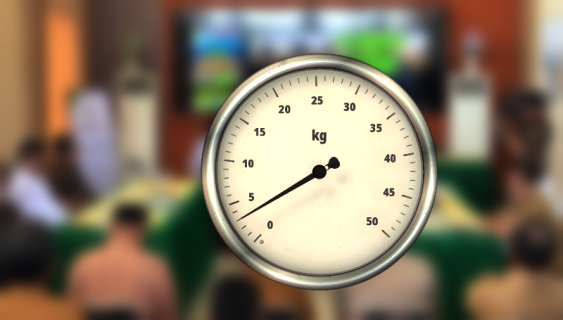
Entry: 3kg
